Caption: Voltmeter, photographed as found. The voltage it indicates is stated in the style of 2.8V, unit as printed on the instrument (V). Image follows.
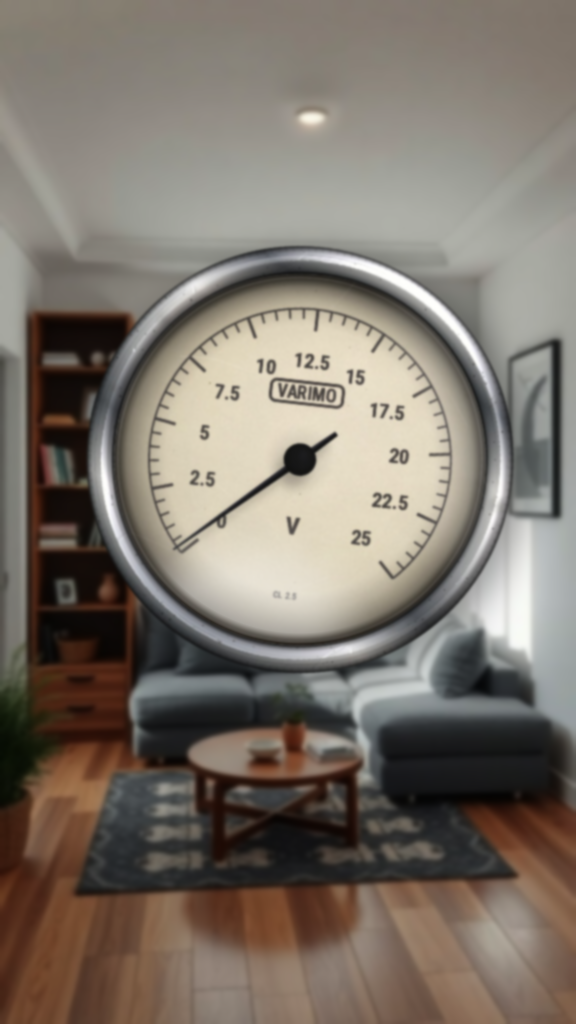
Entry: 0.25V
